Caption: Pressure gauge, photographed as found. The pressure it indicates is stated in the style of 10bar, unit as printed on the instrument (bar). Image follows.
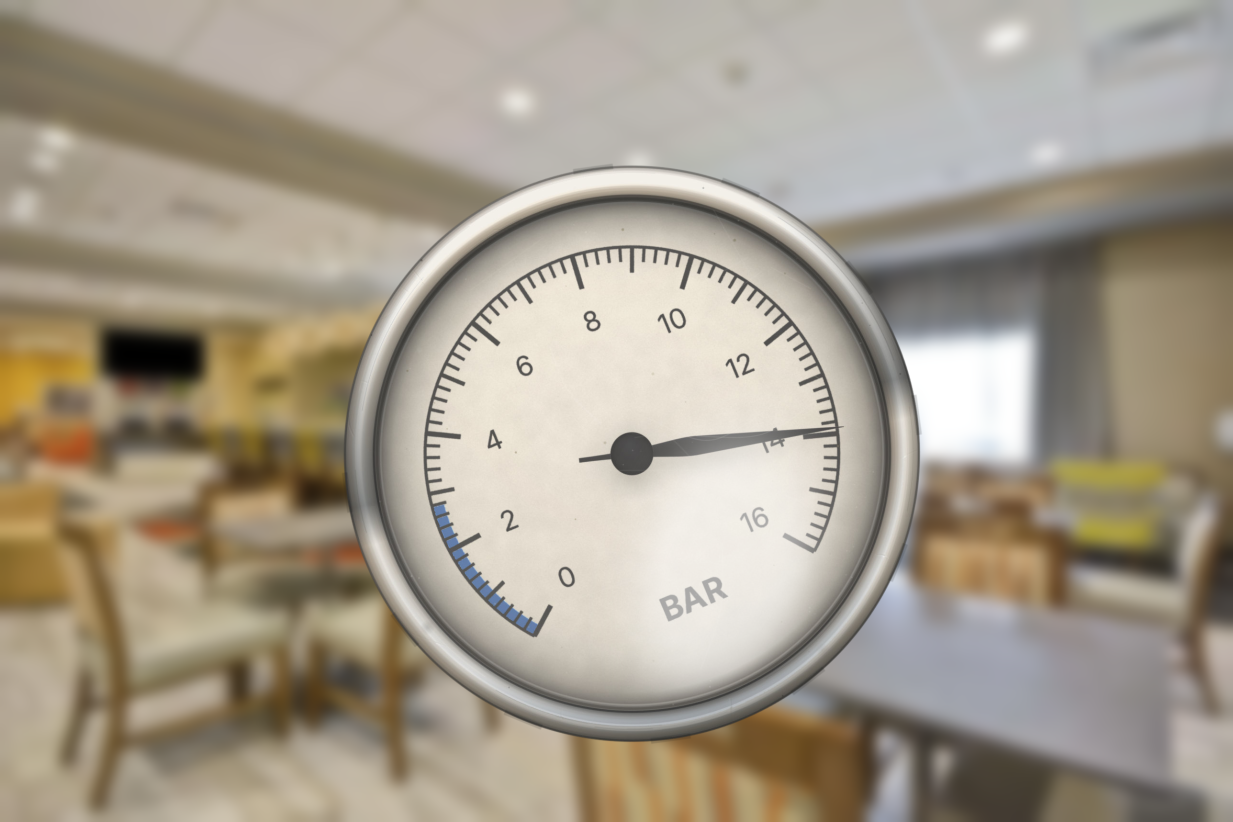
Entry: 13.9bar
